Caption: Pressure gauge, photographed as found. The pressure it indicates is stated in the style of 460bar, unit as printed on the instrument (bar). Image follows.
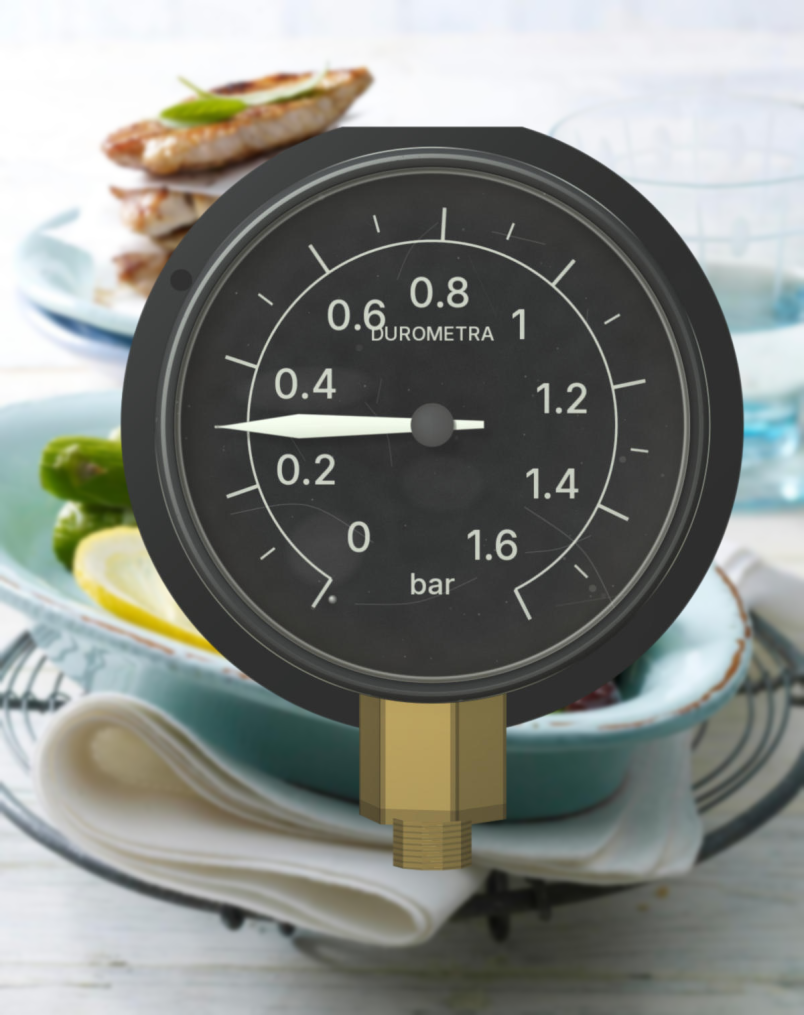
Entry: 0.3bar
